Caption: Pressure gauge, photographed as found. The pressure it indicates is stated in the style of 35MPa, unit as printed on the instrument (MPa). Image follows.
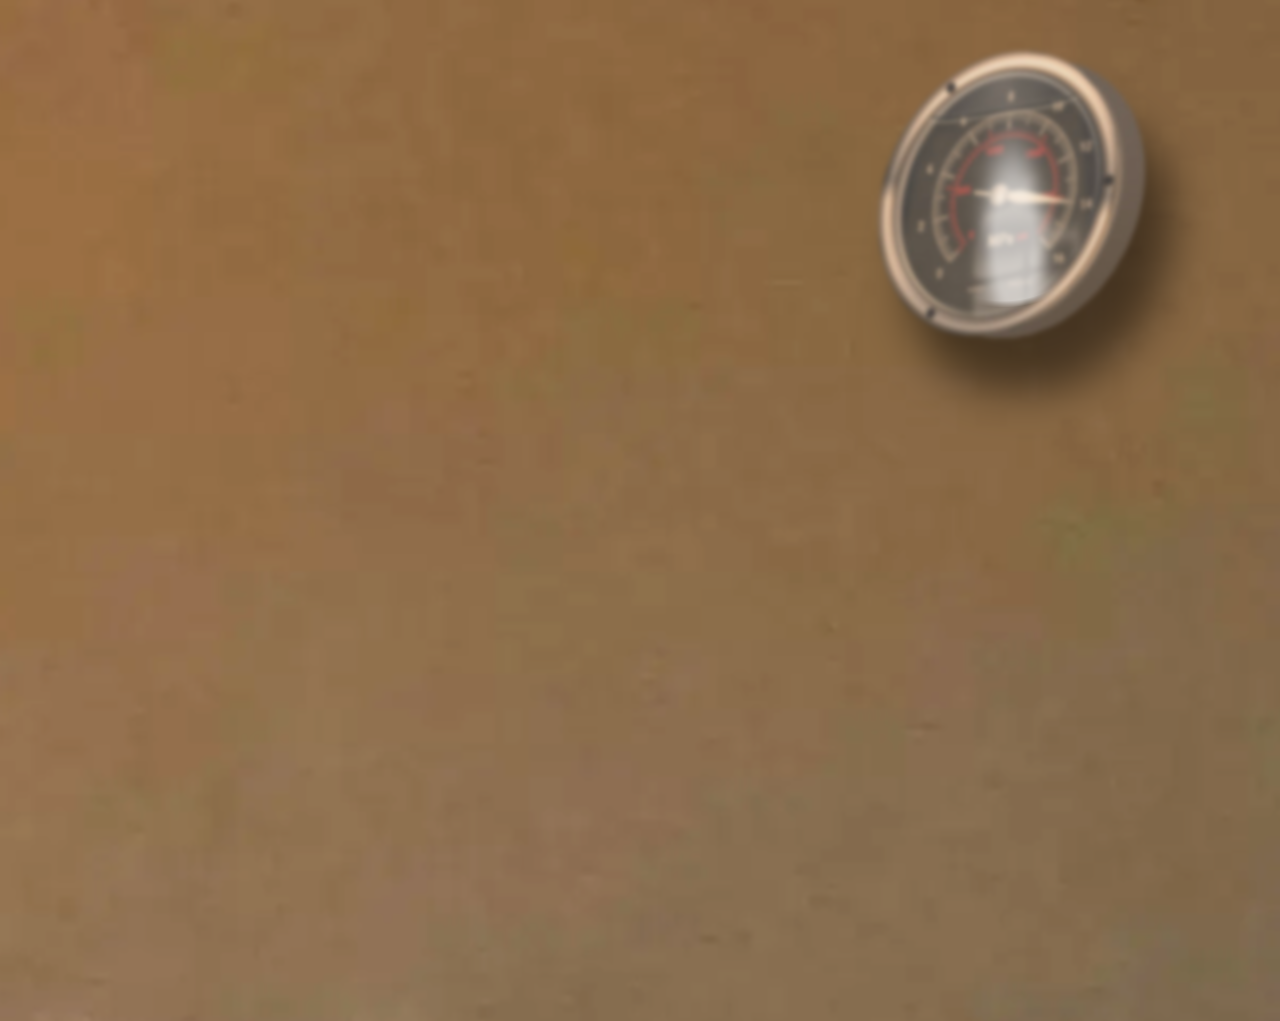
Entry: 14MPa
